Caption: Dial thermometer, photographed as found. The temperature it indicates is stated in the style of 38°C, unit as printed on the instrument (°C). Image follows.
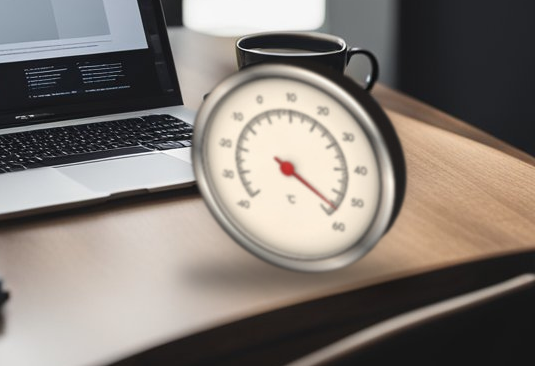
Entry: 55°C
